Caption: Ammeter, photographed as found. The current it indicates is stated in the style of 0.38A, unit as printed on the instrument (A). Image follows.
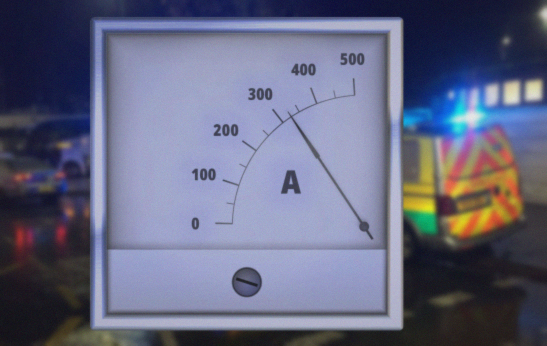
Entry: 325A
